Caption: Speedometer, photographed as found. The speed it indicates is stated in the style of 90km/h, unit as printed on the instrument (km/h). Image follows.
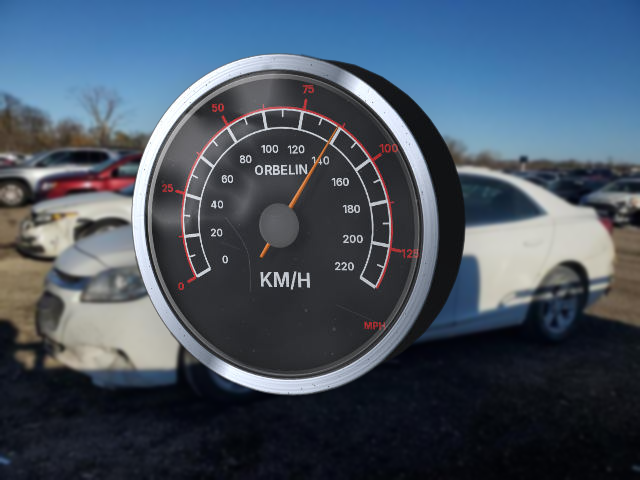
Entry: 140km/h
